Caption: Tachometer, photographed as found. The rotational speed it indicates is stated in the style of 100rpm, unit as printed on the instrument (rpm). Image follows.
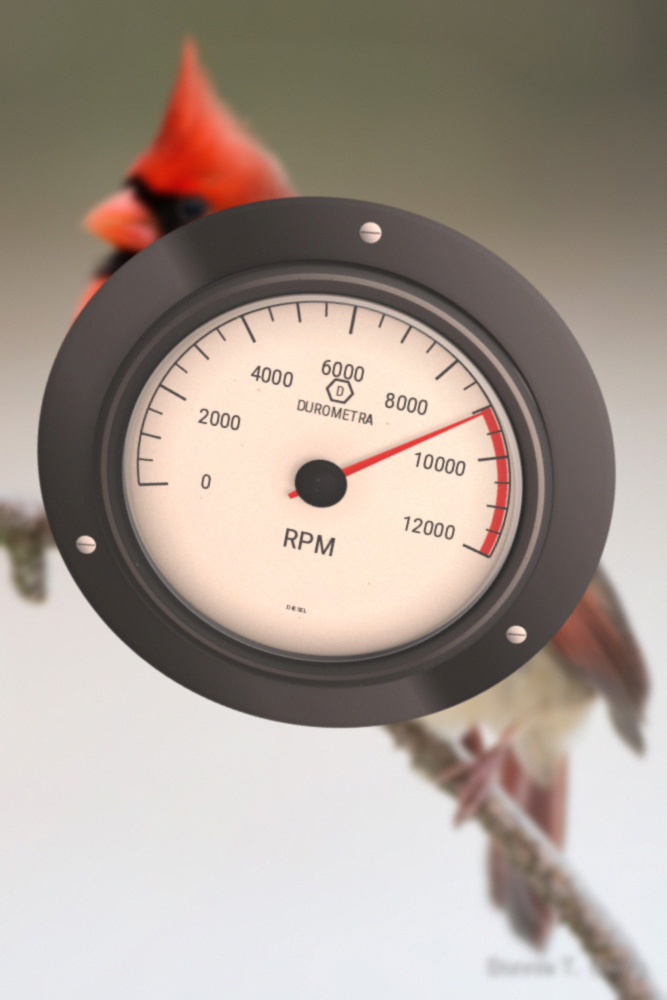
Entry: 9000rpm
